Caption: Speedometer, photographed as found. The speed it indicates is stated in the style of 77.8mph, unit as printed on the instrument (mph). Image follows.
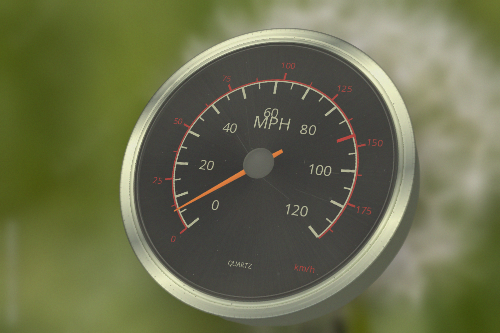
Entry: 5mph
